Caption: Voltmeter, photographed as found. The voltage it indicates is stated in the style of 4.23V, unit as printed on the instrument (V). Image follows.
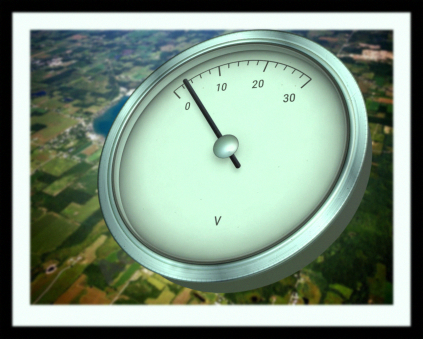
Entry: 3V
